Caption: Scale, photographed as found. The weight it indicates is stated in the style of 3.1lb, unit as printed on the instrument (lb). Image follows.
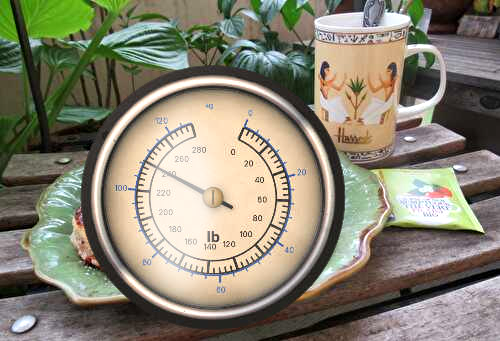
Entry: 240lb
